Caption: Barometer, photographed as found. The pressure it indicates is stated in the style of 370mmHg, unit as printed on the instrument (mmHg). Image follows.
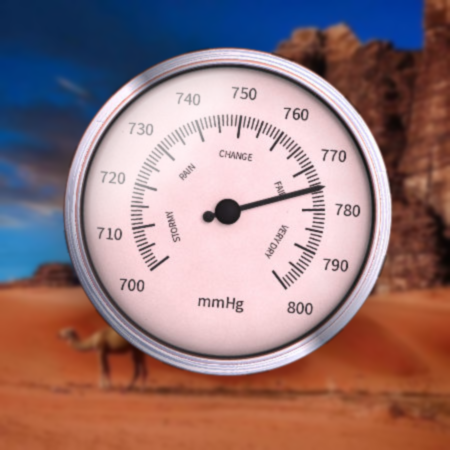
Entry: 775mmHg
